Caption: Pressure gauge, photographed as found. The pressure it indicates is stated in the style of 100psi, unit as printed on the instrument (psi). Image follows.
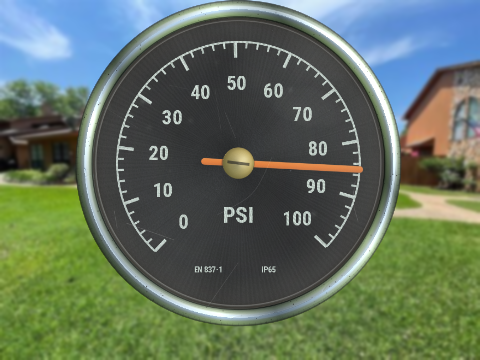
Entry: 85psi
